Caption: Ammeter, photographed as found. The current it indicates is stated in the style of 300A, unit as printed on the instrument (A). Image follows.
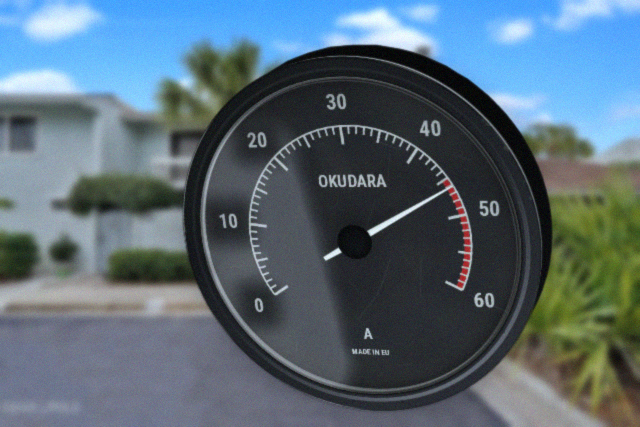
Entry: 46A
